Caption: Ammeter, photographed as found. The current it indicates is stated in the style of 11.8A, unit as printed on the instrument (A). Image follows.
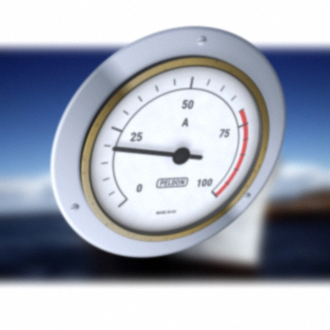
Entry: 20A
